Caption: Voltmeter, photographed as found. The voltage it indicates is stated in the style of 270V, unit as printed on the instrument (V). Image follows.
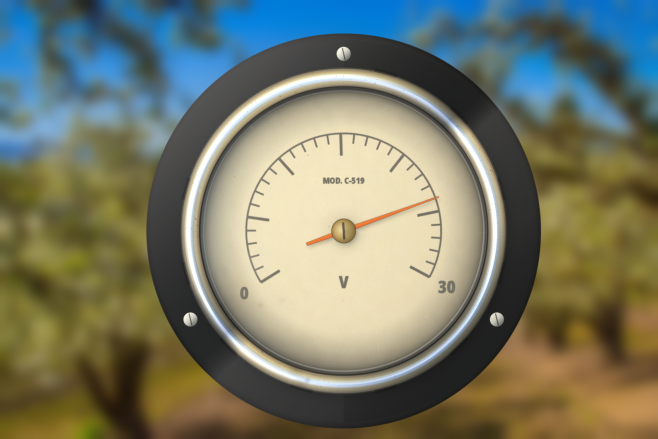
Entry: 24V
